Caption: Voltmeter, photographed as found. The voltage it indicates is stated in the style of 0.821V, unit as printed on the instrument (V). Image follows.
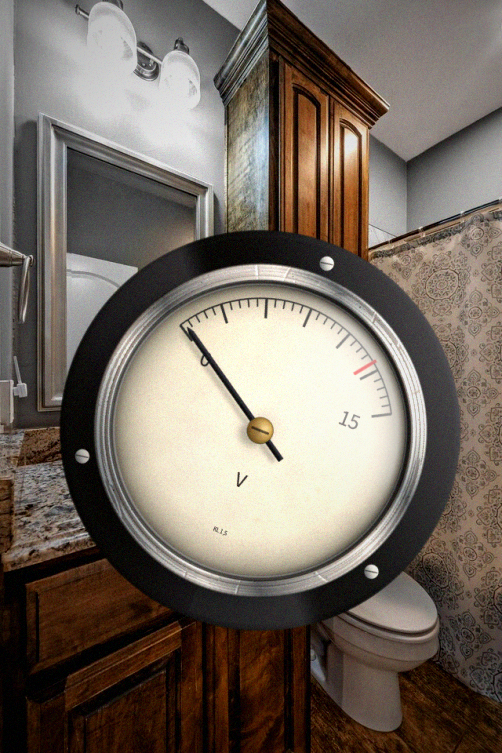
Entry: 0.25V
